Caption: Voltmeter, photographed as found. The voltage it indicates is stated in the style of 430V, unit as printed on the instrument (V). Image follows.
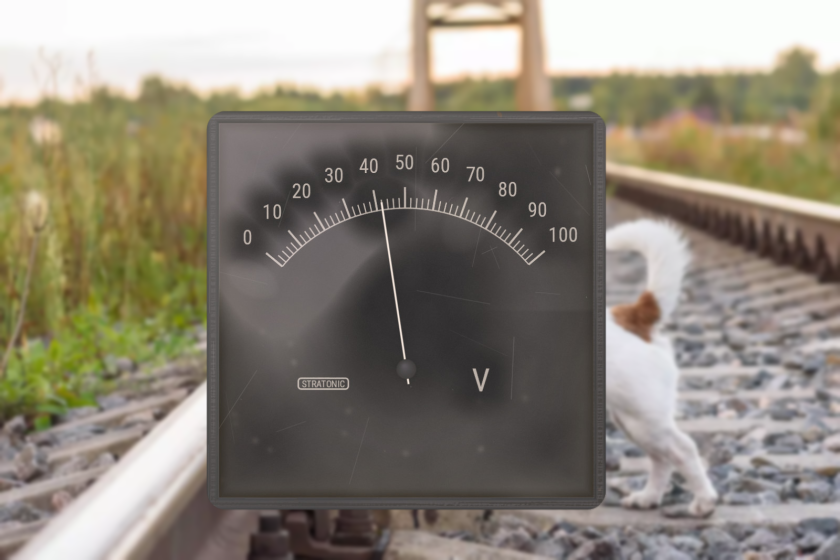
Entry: 42V
